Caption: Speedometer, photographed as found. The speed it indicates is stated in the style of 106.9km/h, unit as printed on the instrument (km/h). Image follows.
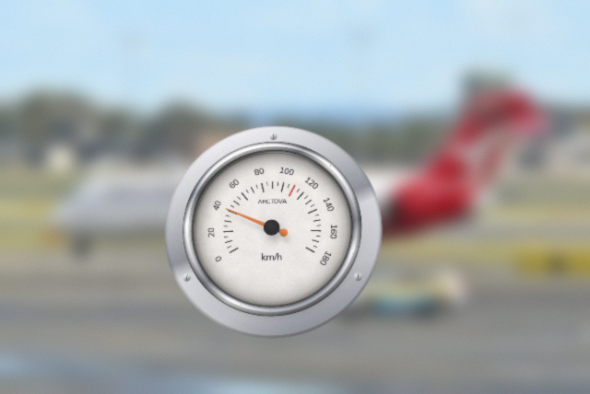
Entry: 40km/h
